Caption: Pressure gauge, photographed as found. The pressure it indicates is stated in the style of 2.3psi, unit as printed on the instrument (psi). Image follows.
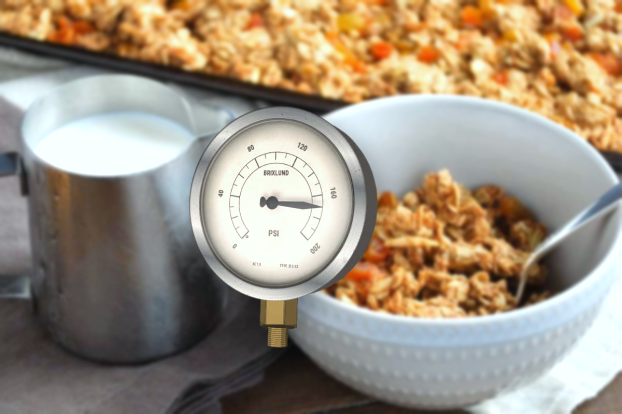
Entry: 170psi
